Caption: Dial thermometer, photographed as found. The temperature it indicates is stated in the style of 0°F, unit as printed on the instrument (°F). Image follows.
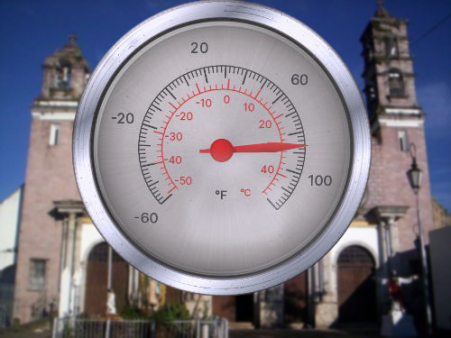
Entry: 86°F
